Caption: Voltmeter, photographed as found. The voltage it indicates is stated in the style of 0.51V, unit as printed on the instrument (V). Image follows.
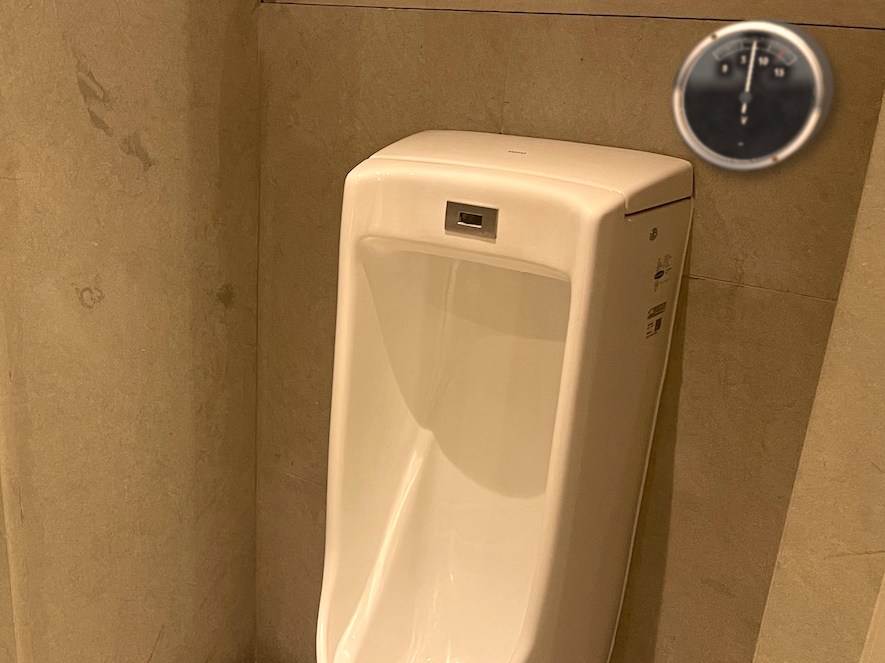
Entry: 7.5V
